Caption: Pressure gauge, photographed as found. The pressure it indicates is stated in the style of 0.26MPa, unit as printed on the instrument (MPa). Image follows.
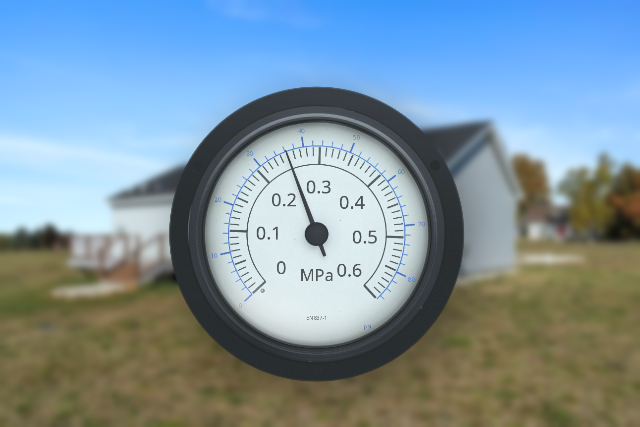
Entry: 0.25MPa
